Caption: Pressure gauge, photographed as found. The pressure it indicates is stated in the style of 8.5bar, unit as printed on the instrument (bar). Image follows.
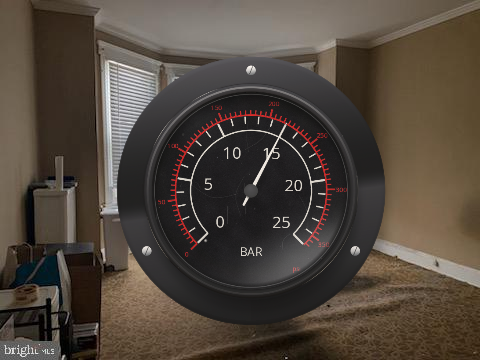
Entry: 15bar
